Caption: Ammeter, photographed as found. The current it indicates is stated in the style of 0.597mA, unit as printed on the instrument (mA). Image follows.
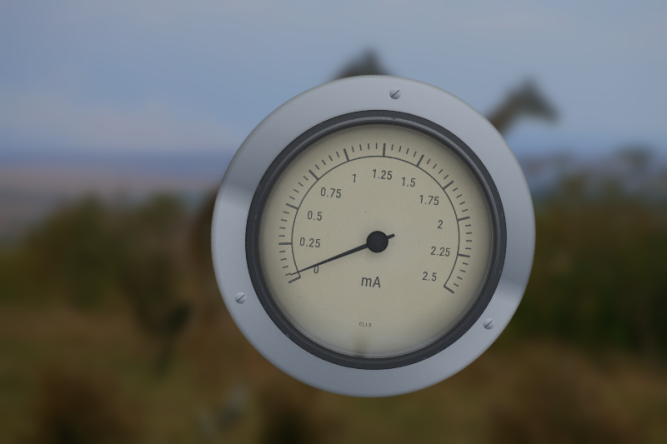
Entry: 0.05mA
